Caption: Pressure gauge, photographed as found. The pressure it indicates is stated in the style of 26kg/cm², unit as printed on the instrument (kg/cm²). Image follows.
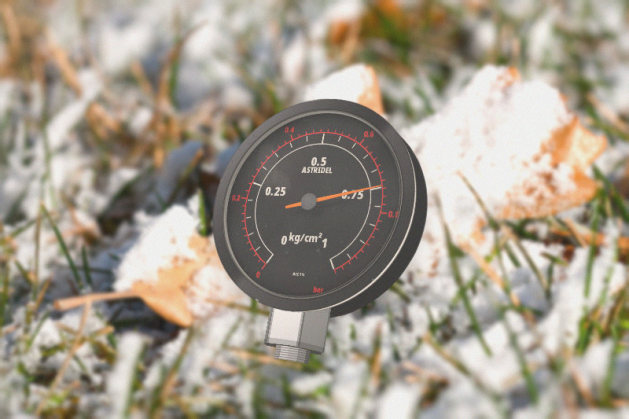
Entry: 0.75kg/cm²
